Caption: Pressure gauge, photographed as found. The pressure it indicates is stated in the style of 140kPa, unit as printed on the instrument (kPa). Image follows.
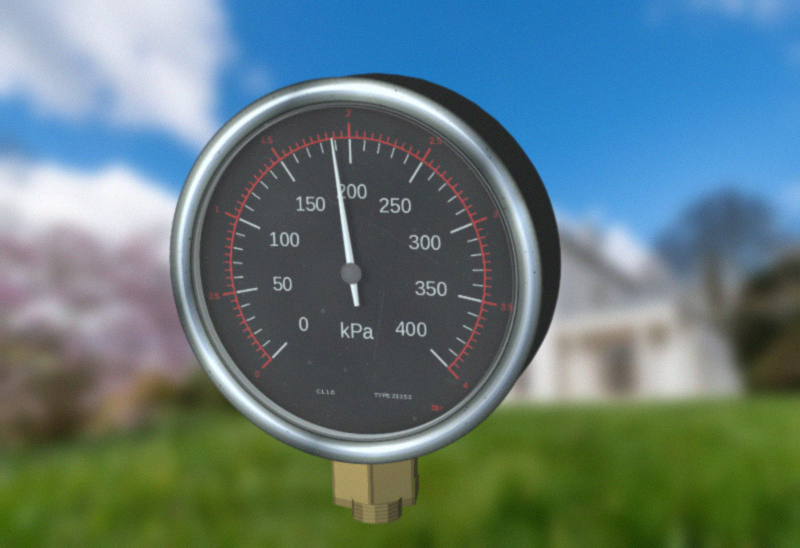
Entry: 190kPa
